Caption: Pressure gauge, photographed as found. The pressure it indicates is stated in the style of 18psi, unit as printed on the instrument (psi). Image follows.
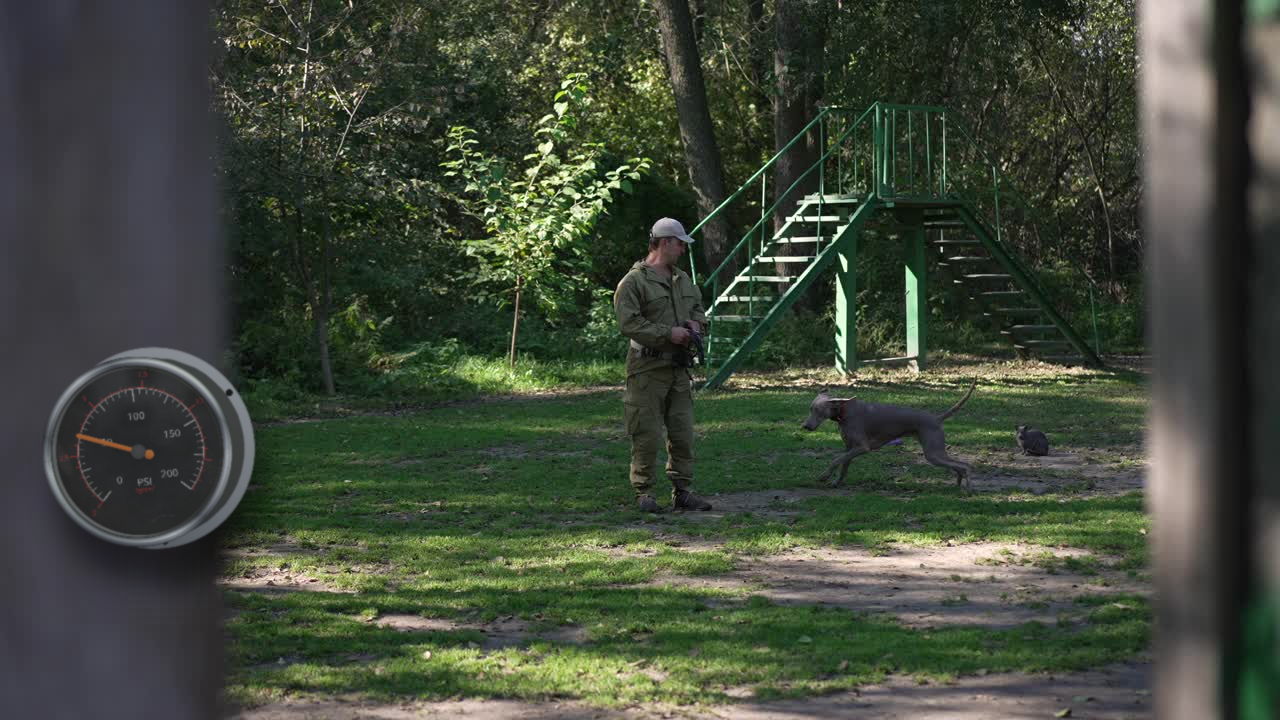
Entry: 50psi
